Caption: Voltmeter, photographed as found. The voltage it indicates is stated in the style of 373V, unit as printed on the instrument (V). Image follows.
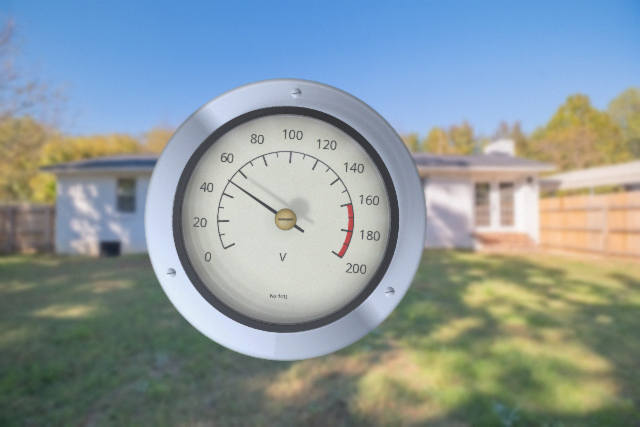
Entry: 50V
